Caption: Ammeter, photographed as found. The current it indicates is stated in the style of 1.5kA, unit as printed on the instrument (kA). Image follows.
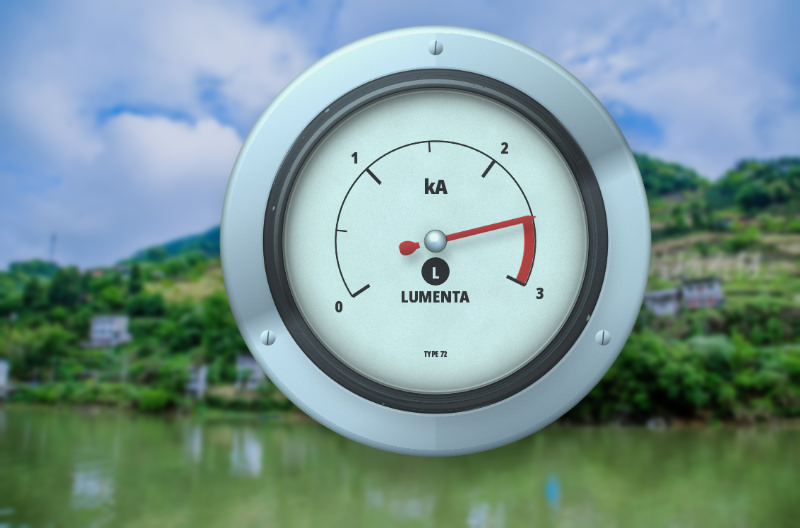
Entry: 2.5kA
